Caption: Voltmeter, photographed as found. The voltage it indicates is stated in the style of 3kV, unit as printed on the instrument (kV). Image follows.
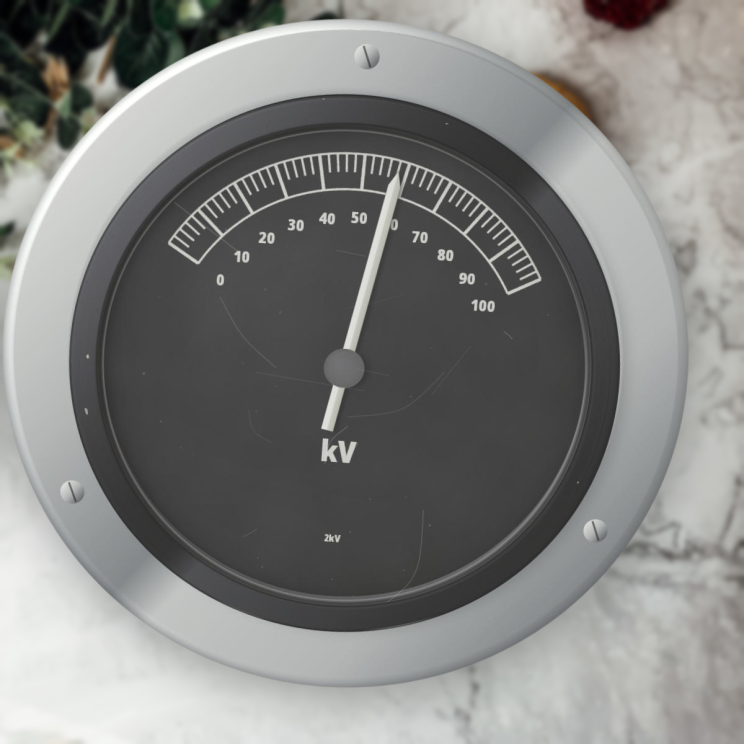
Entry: 58kV
